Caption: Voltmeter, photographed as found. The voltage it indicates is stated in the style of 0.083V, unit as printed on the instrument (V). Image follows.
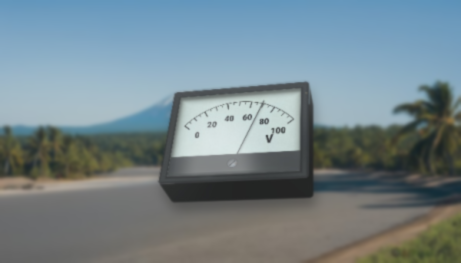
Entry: 70V
